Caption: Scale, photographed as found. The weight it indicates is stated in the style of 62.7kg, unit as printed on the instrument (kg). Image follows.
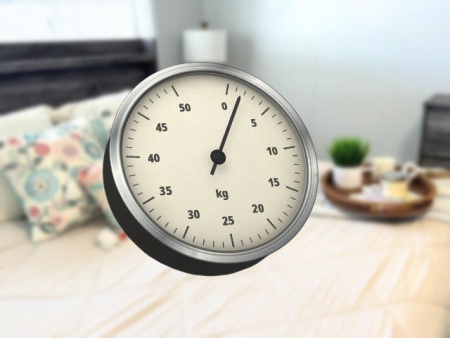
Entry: 1.5kg
